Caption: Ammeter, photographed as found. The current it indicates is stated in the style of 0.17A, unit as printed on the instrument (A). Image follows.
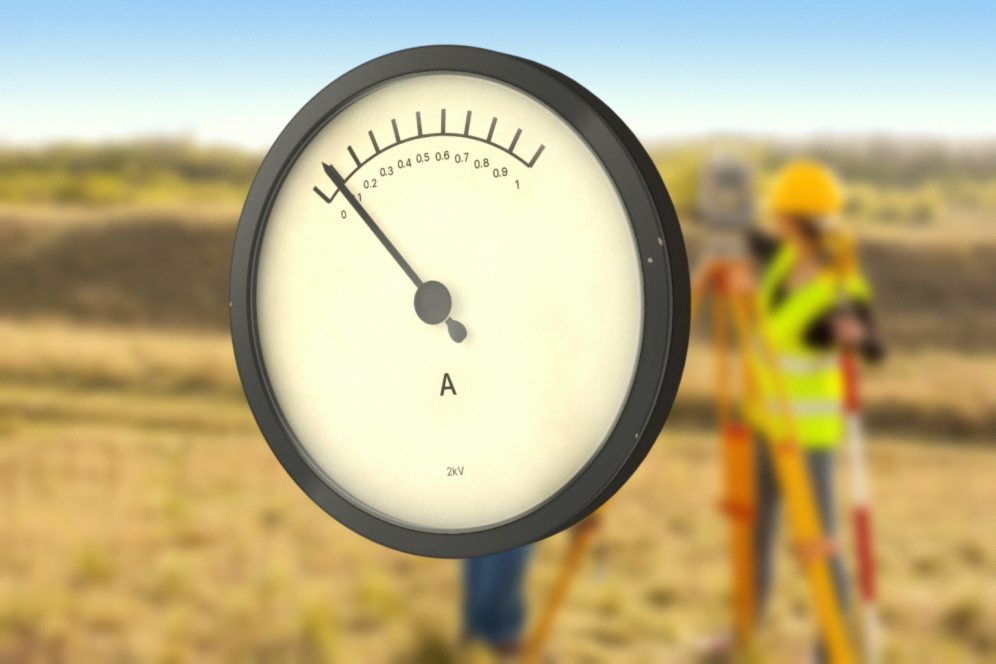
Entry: 0.1A
